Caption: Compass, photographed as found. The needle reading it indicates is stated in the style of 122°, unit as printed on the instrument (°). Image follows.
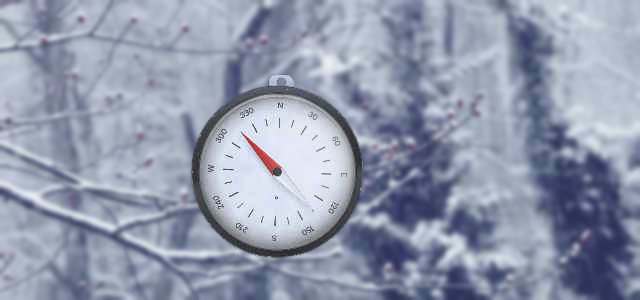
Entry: 315°
